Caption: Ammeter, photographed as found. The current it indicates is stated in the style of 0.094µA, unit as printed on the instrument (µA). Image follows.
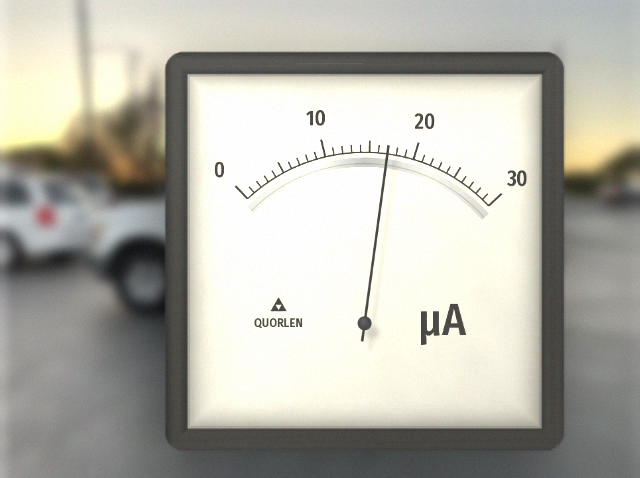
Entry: 17µA
